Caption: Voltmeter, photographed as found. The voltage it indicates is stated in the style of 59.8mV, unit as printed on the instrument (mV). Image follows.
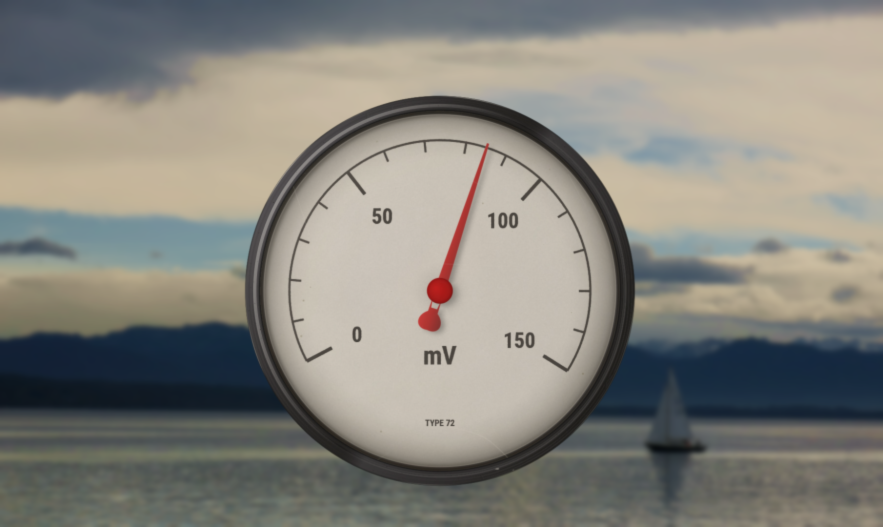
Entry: 85mV
